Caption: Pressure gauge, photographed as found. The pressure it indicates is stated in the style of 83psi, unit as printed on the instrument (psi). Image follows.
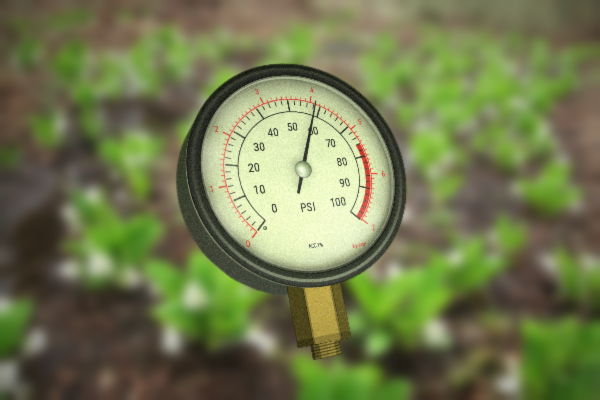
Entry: 58psi
